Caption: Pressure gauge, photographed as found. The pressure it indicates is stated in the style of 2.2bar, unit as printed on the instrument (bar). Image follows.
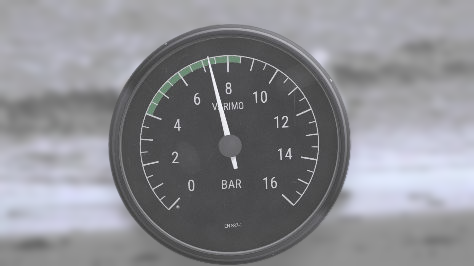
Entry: 7.25bar
